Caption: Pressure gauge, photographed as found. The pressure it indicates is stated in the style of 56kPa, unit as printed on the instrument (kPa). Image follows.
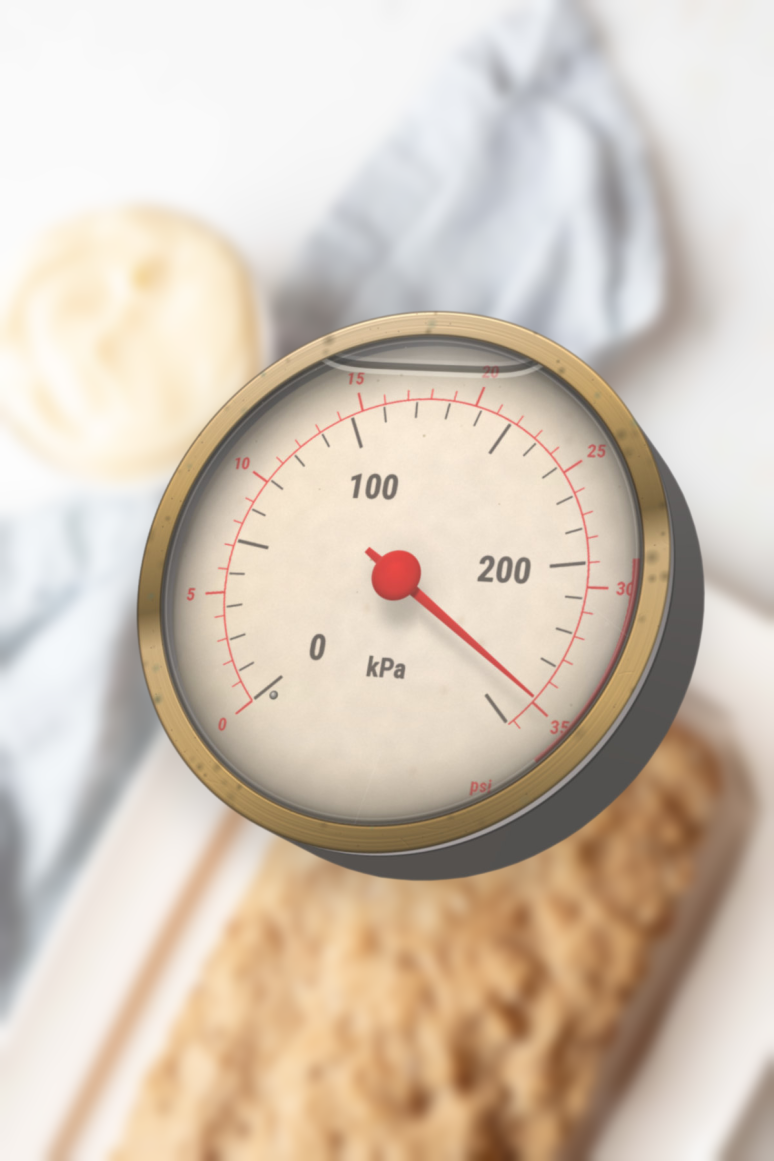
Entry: 240kPa
